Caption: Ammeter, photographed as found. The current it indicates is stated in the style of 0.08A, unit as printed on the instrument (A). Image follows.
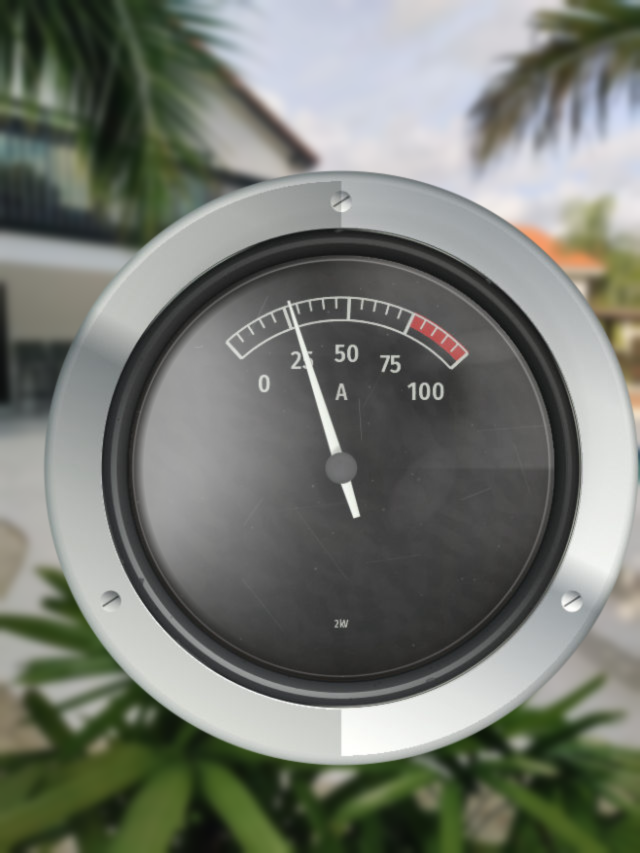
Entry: 27.5A
